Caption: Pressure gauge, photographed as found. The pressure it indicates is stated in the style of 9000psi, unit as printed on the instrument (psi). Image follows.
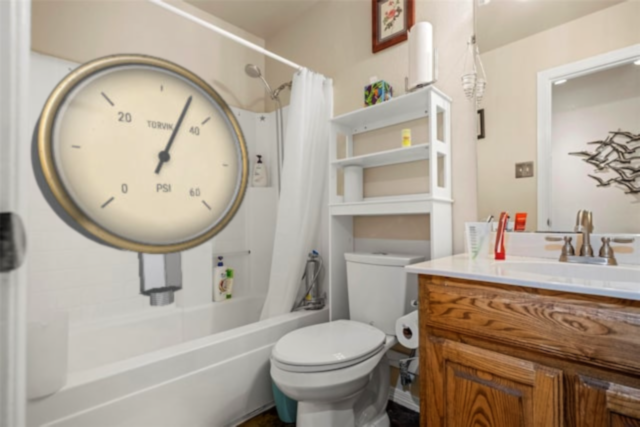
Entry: 35psi
